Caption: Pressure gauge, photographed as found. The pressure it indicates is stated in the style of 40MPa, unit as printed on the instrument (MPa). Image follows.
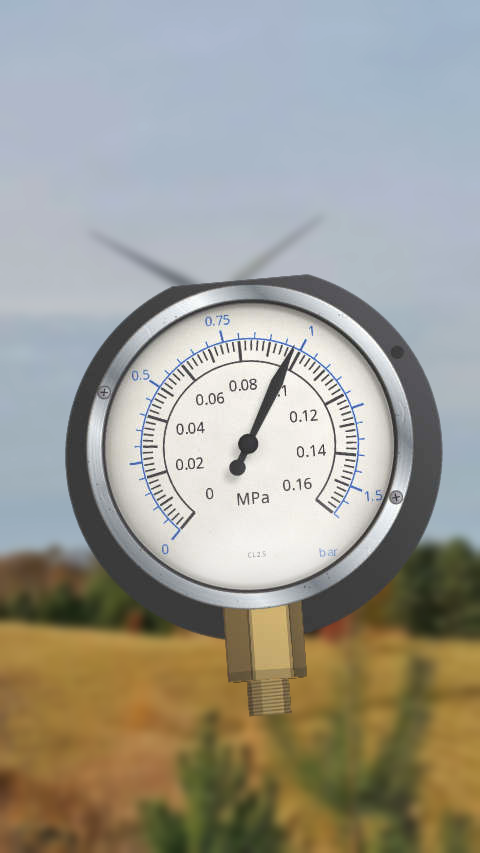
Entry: 0.098MPa
